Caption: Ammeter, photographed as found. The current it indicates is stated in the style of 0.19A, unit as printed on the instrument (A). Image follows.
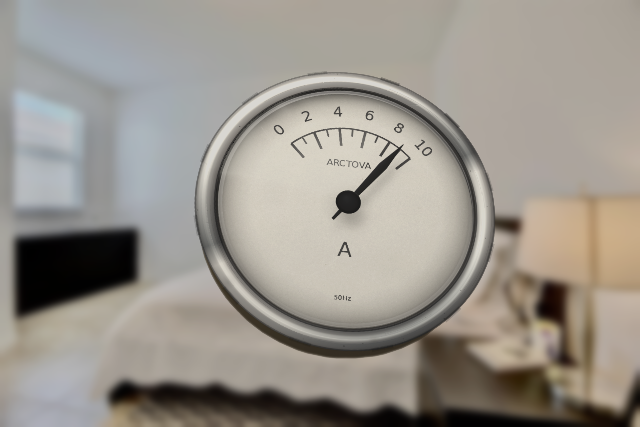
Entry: 9A
